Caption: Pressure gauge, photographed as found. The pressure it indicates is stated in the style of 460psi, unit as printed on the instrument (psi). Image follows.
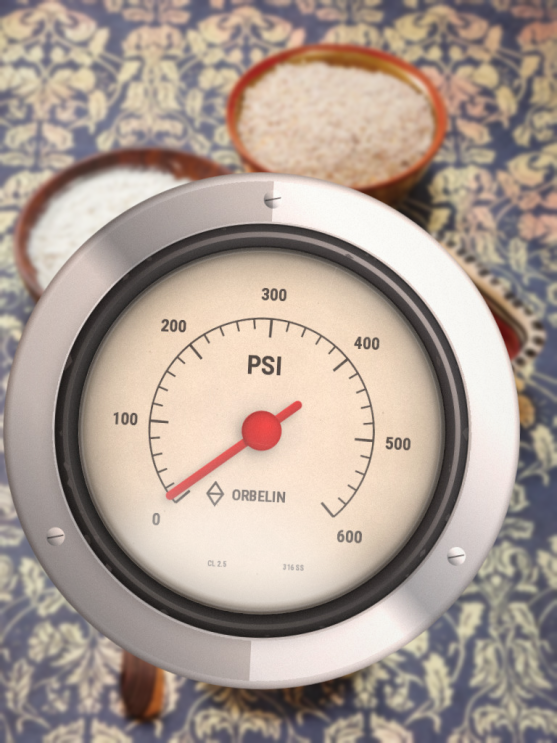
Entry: 10psi
